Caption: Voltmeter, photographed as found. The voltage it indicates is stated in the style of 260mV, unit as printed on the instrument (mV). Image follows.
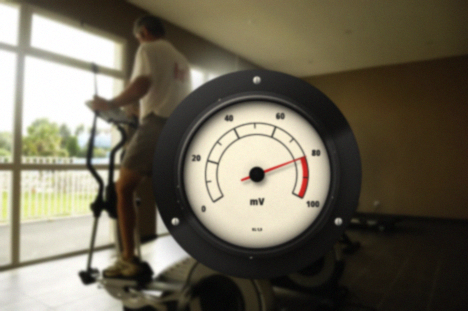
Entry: 80mV
